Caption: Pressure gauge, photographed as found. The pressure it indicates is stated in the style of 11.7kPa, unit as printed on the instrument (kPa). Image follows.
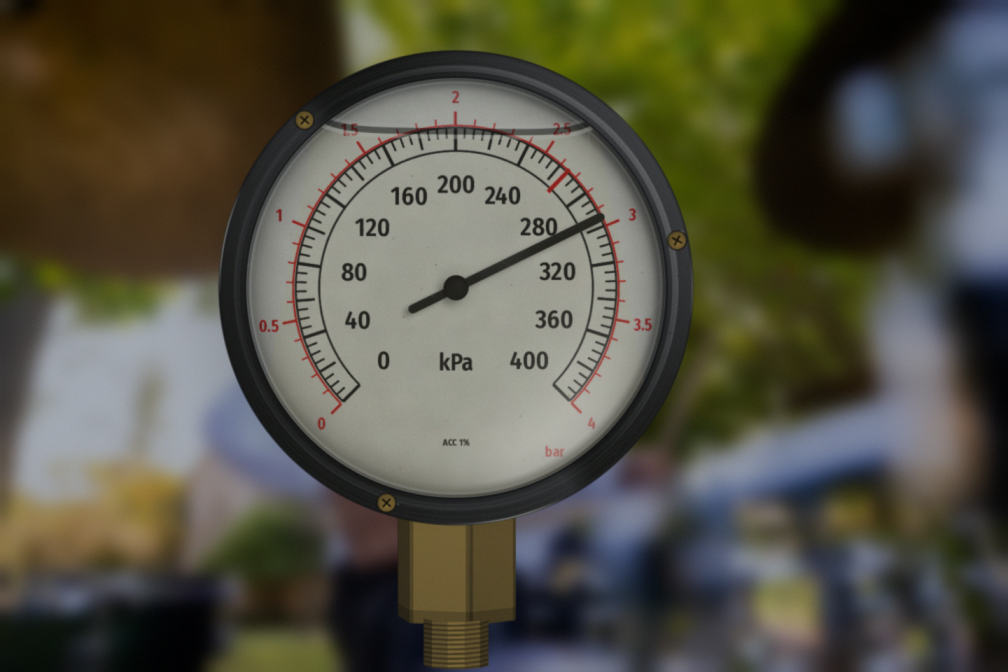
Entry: 295kPa
